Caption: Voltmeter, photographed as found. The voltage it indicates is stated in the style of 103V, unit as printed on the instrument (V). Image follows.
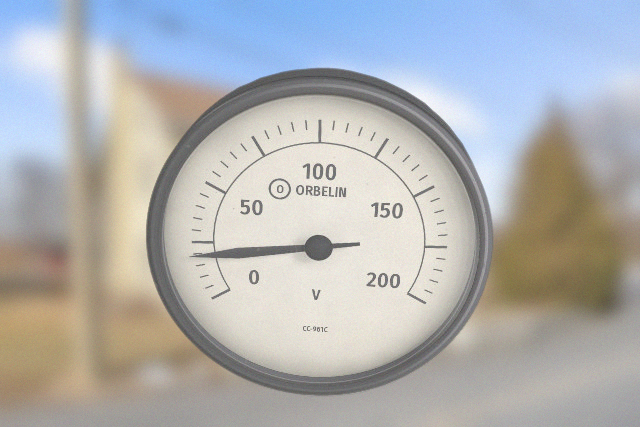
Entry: 20V
